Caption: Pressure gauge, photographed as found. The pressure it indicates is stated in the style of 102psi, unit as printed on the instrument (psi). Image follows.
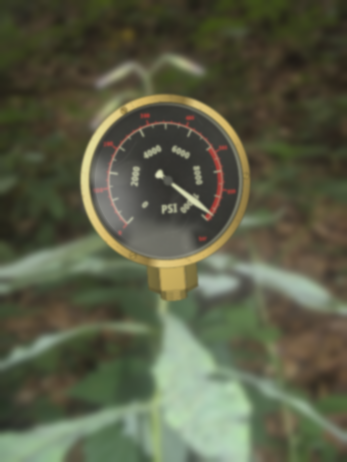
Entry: 9750psi
